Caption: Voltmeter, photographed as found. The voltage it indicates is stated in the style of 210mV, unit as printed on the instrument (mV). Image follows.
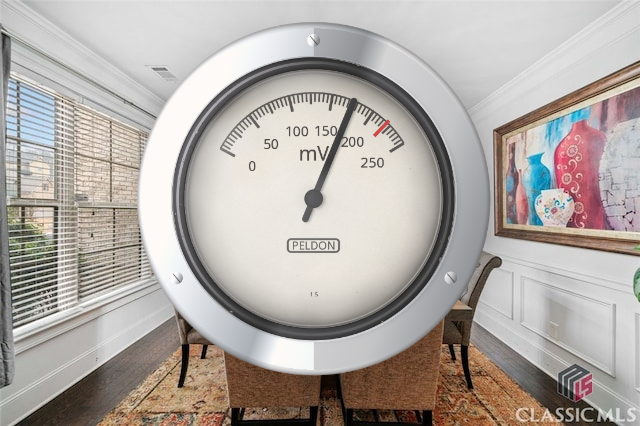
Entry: 175mV
